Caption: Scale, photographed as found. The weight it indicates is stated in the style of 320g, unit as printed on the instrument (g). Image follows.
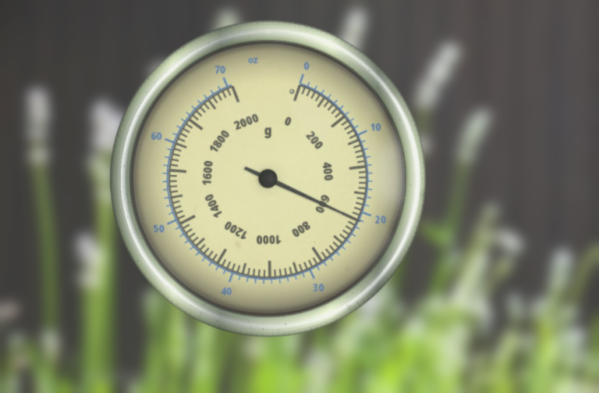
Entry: 600g
